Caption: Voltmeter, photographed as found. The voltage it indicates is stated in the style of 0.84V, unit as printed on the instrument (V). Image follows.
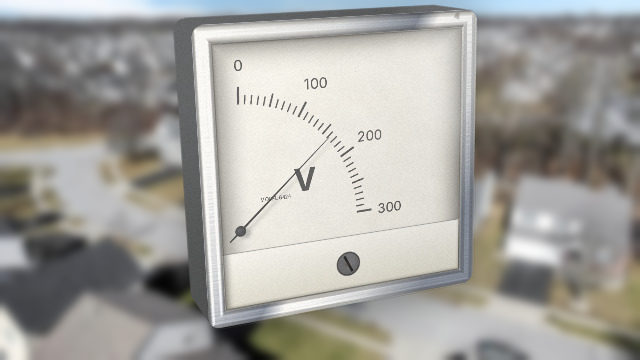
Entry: 160V
